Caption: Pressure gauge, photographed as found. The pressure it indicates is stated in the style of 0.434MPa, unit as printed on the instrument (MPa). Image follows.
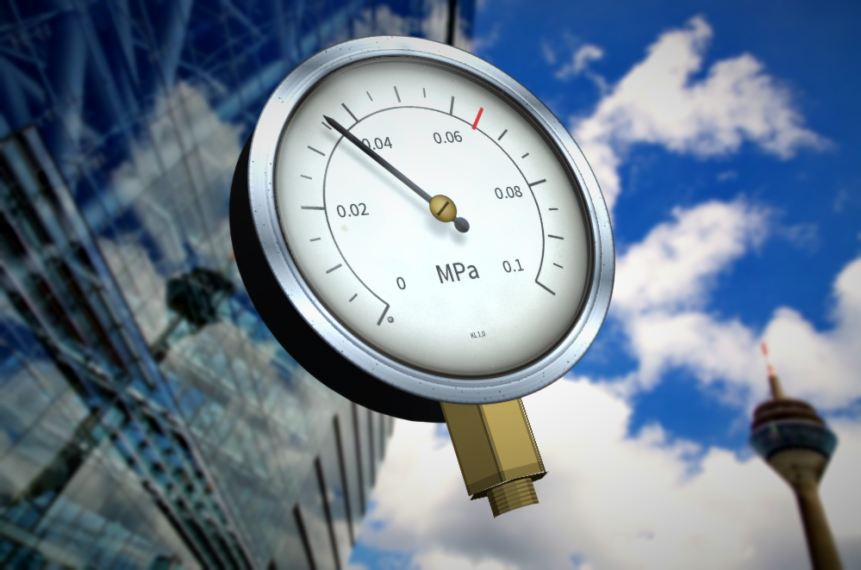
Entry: 0.035MPa
